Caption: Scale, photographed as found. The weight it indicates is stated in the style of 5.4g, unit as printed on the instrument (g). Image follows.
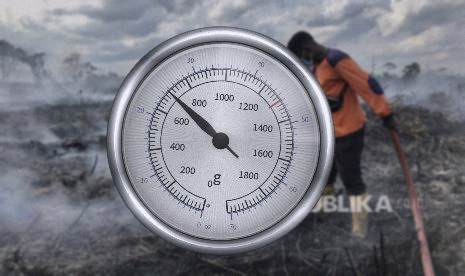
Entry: 700g
